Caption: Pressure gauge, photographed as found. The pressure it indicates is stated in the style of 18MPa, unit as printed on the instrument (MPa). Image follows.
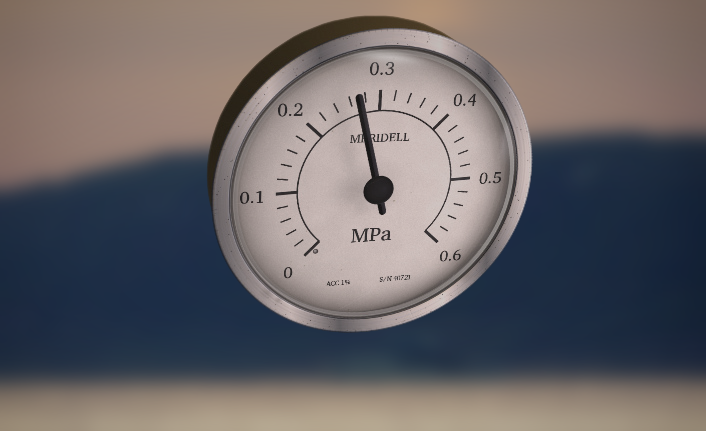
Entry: 0.27MPa
